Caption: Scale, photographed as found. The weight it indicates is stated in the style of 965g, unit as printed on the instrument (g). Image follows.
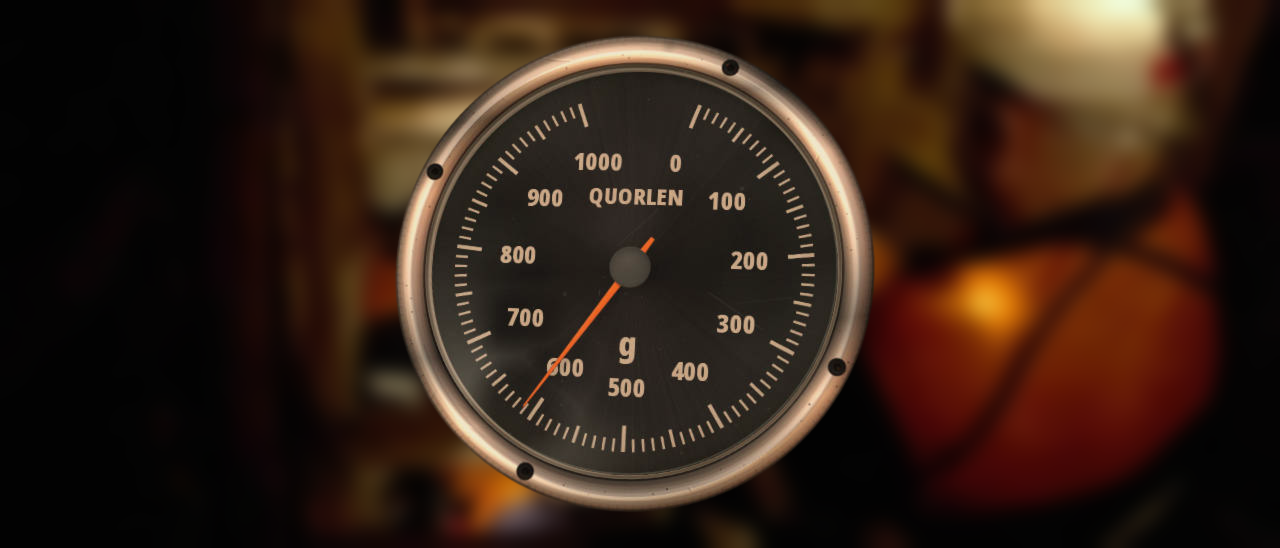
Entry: 610g
